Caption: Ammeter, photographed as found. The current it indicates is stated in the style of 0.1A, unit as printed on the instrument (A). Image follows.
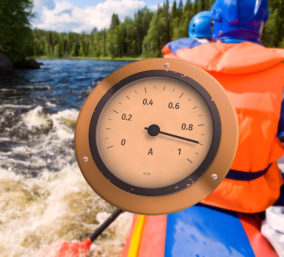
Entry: 0.9A
